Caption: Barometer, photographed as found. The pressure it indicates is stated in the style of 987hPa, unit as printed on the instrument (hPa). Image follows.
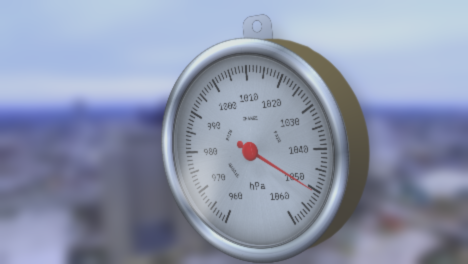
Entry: 1050hPa
